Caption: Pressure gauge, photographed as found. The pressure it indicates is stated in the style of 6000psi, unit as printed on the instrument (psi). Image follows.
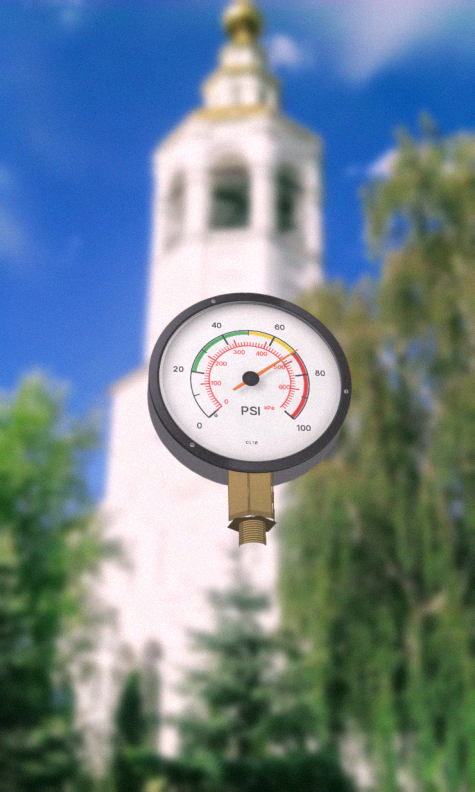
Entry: 70psi
